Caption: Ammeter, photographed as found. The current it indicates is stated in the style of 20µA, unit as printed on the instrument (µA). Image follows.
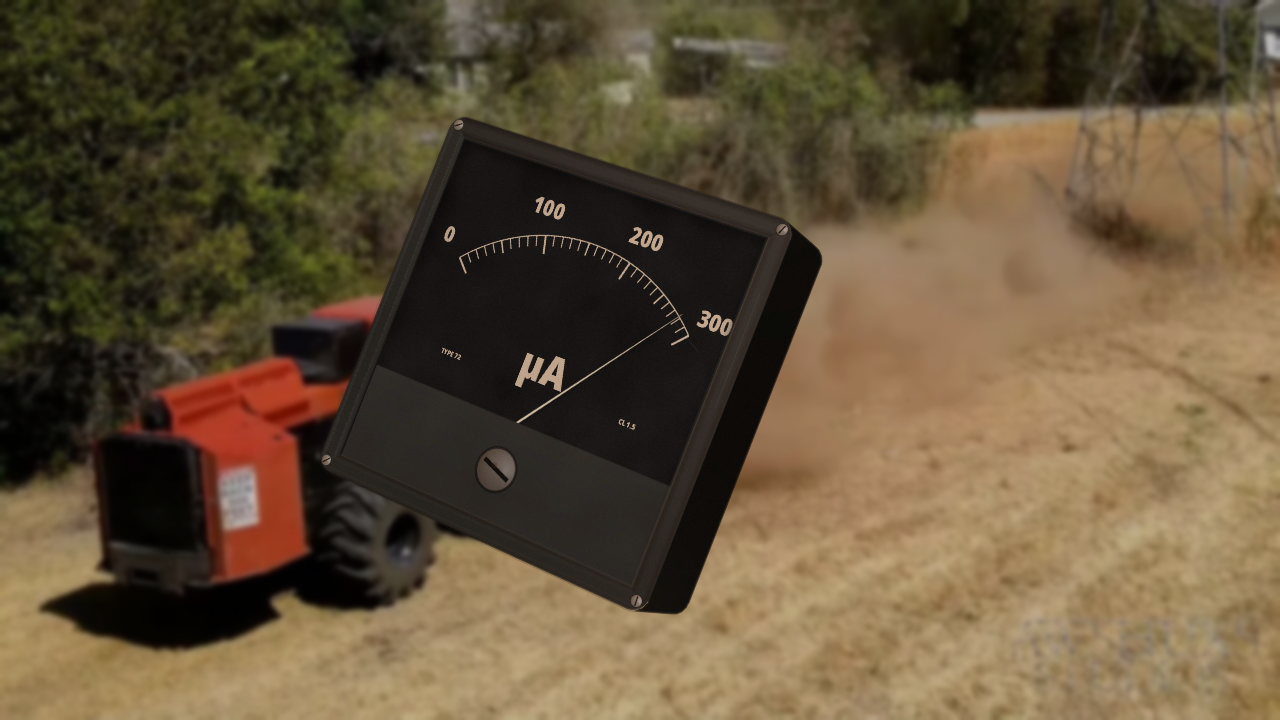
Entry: 280µA
